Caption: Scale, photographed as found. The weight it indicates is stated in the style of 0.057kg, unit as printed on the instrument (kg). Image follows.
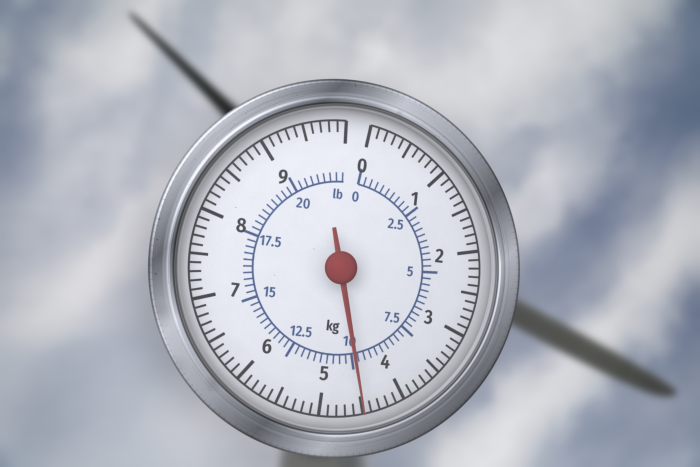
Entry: 4.5kg
